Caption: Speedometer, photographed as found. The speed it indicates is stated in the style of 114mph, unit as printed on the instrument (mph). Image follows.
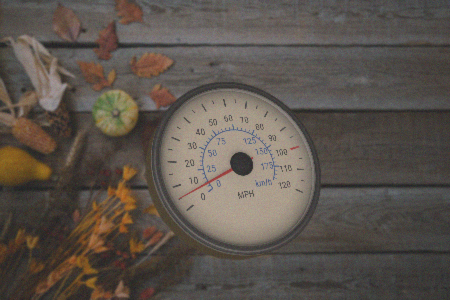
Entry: 5mph
